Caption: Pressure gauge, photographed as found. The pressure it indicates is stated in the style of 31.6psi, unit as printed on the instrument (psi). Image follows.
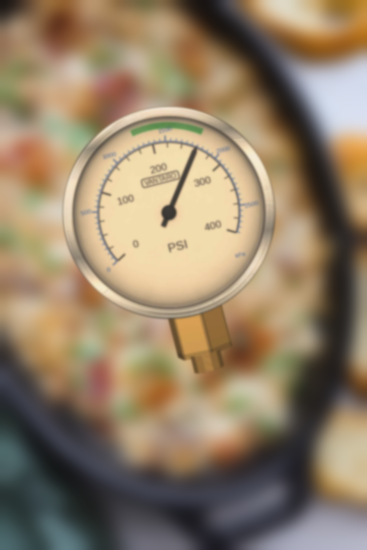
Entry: 260psi
